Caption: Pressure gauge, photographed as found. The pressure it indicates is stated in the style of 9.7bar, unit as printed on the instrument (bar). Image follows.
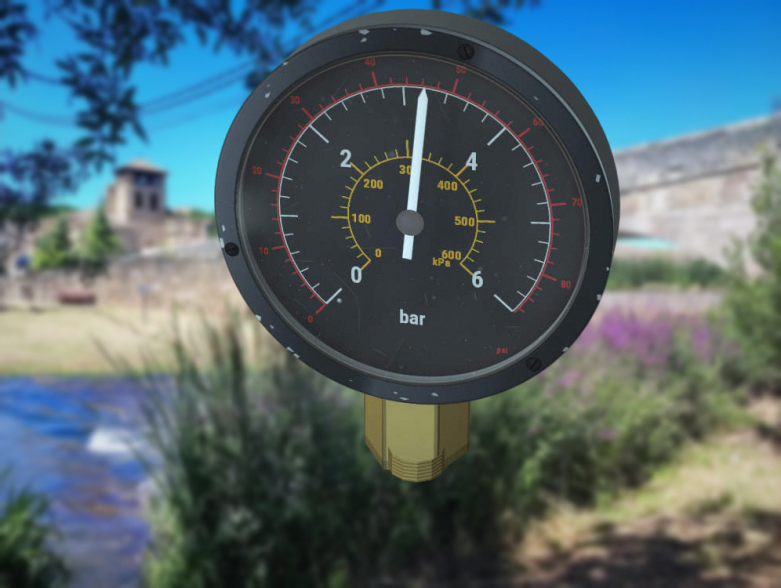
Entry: 3.2bar
